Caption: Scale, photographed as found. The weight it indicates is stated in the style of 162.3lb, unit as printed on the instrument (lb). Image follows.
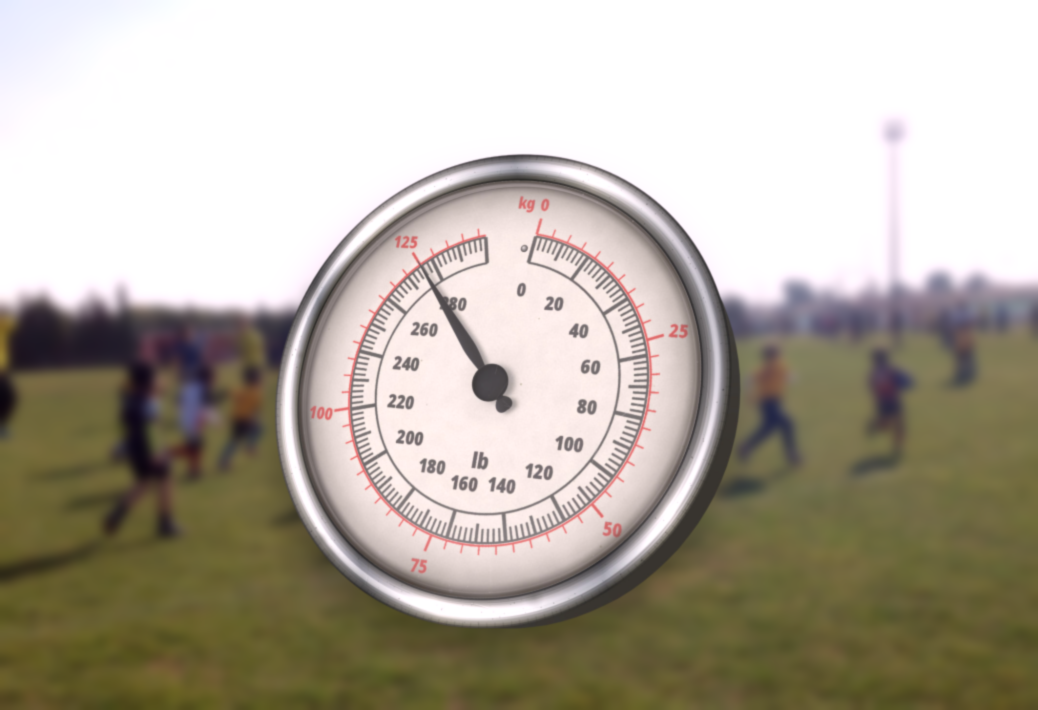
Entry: 276lb
